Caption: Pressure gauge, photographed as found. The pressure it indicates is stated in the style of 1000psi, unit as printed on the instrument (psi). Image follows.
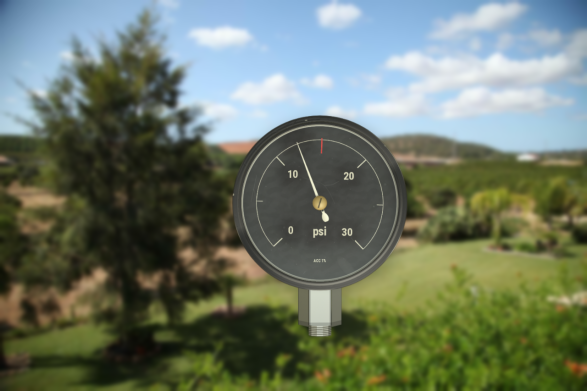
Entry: 12.5psi
